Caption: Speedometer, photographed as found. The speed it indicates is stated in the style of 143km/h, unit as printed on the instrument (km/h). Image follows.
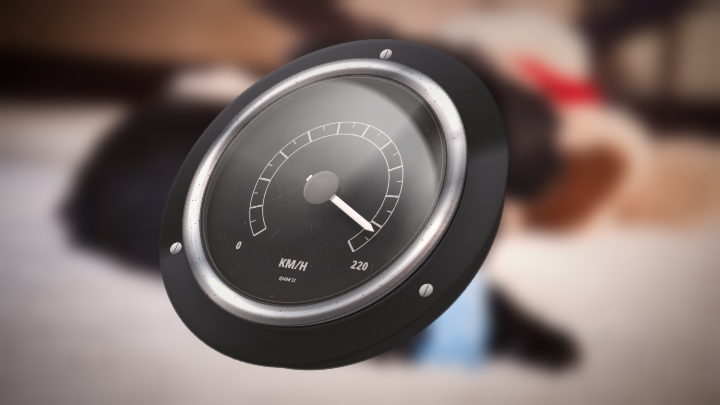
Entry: 205km/h
